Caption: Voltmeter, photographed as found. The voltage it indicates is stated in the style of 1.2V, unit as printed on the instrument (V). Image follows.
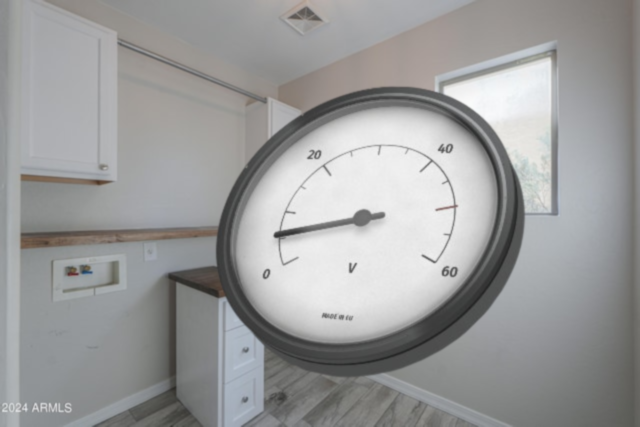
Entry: 5V
